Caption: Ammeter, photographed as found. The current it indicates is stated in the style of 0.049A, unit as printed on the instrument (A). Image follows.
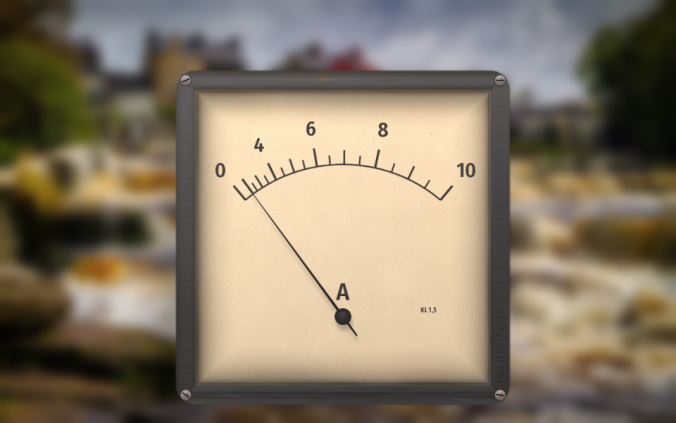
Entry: 2A
